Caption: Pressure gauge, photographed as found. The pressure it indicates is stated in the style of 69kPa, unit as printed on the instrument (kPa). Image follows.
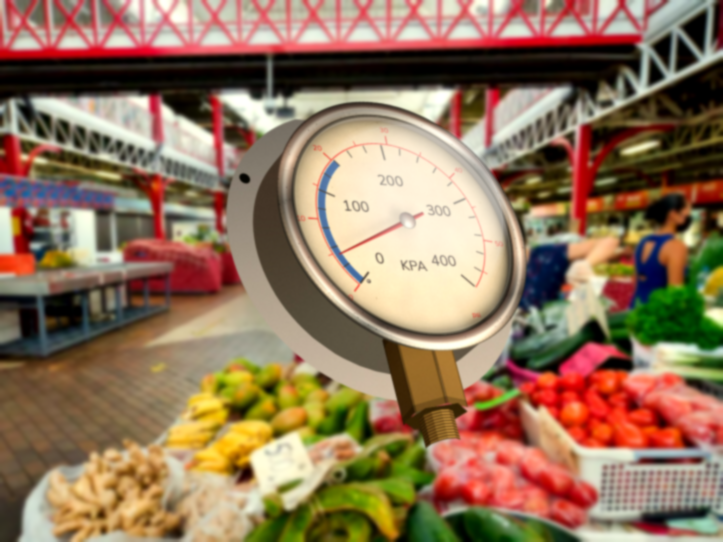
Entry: 30kPa
